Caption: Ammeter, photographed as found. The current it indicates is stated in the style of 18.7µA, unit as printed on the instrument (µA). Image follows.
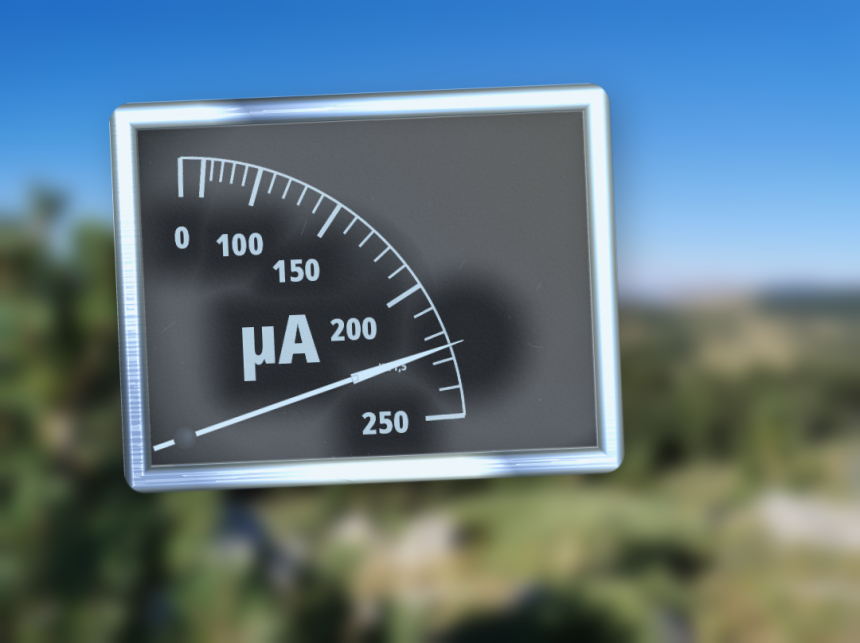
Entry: 225µA
